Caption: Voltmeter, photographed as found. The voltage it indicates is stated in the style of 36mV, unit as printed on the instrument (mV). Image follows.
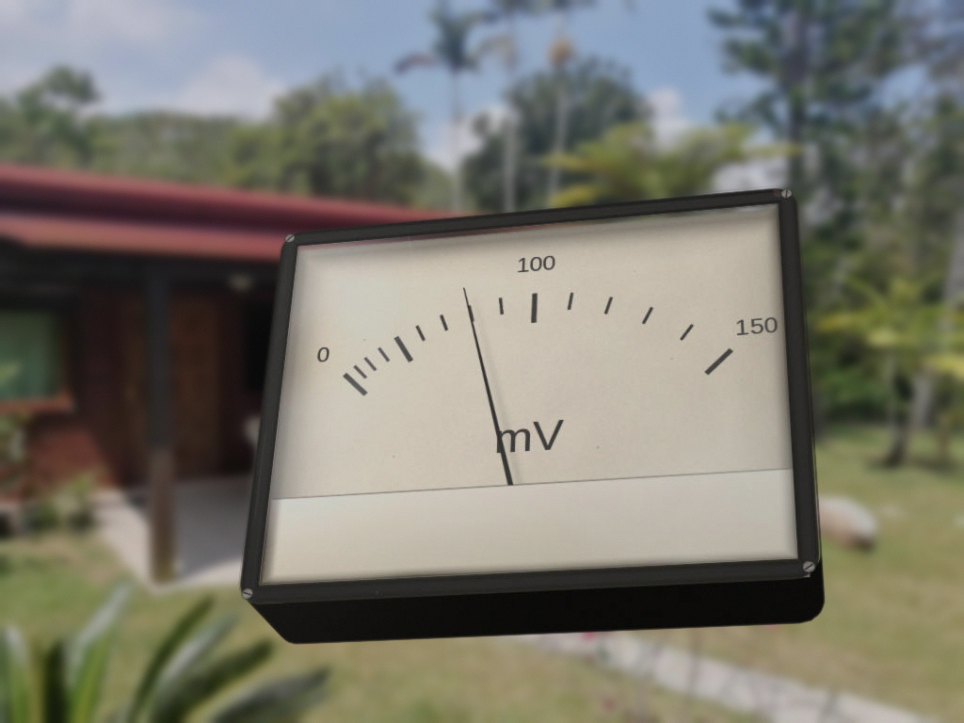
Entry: 80mV
